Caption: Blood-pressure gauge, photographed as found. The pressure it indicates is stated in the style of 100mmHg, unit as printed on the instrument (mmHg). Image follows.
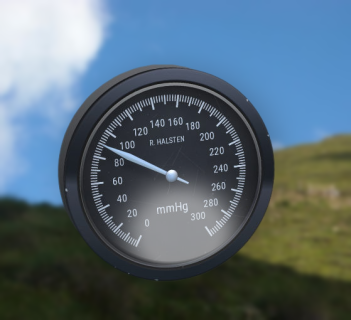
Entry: 90mmHg
